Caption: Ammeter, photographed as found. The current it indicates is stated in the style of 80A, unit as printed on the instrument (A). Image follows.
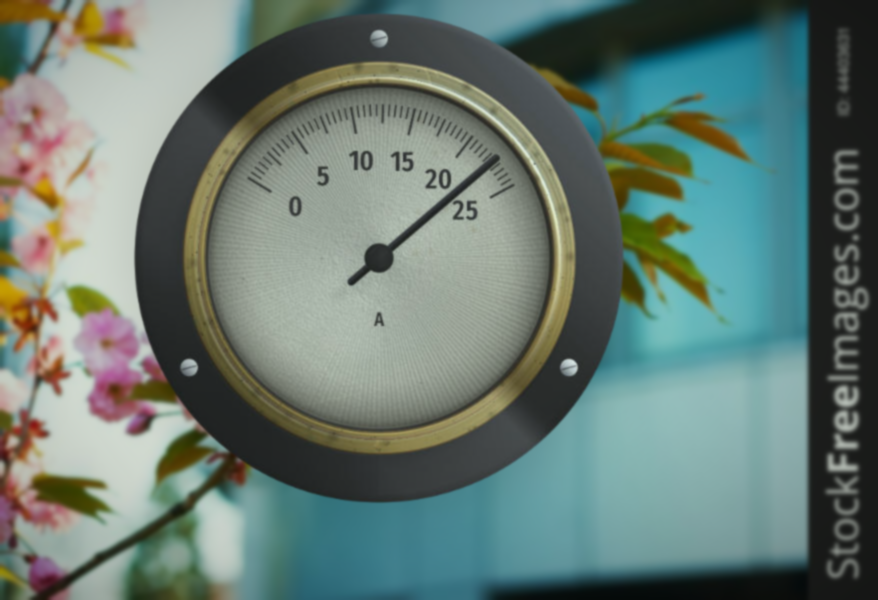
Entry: 22.5A
